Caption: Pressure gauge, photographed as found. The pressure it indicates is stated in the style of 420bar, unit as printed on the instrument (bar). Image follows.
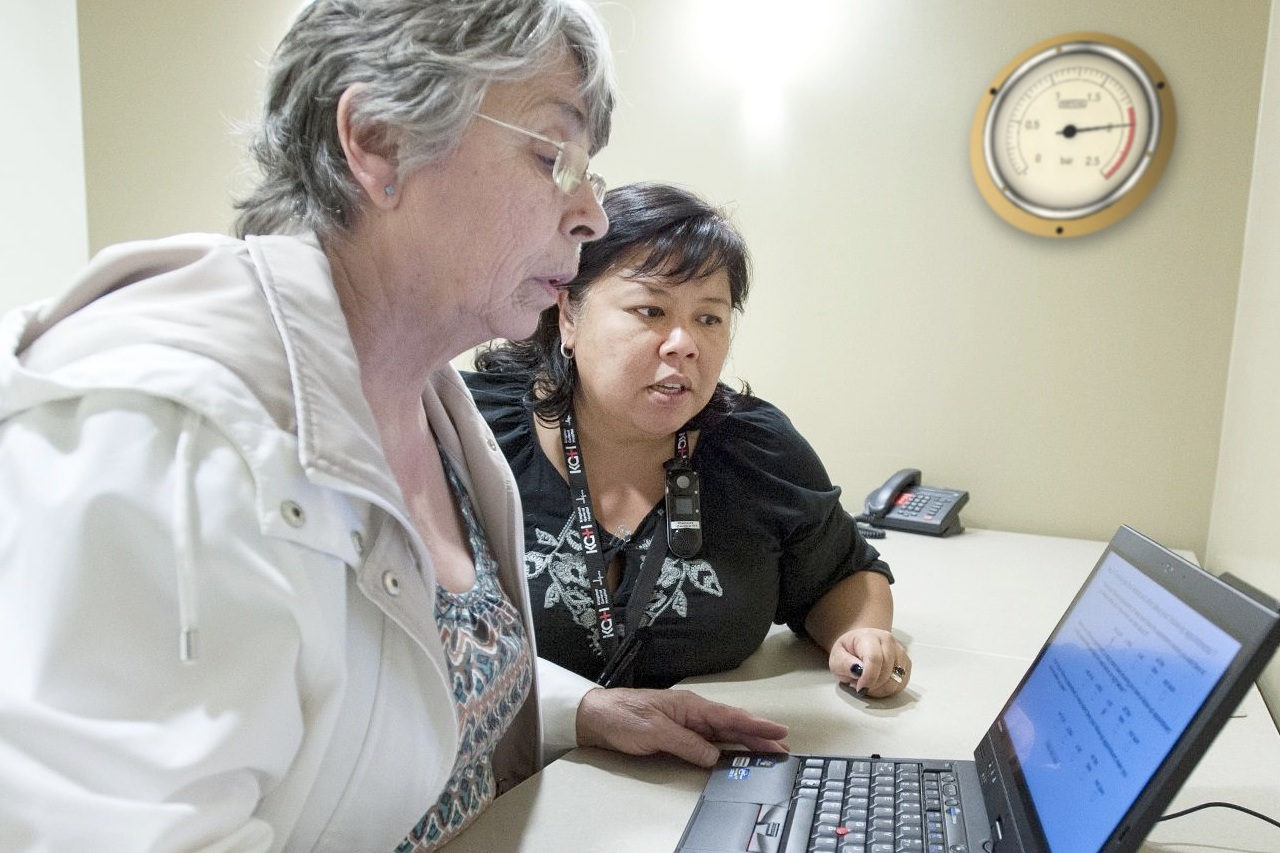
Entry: 2bar
